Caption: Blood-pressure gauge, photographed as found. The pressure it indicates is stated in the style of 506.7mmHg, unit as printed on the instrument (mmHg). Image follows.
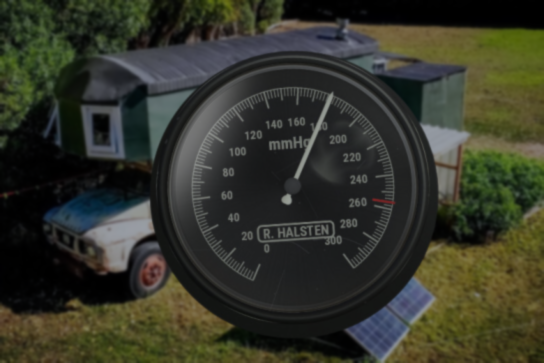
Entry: 180mmHg
